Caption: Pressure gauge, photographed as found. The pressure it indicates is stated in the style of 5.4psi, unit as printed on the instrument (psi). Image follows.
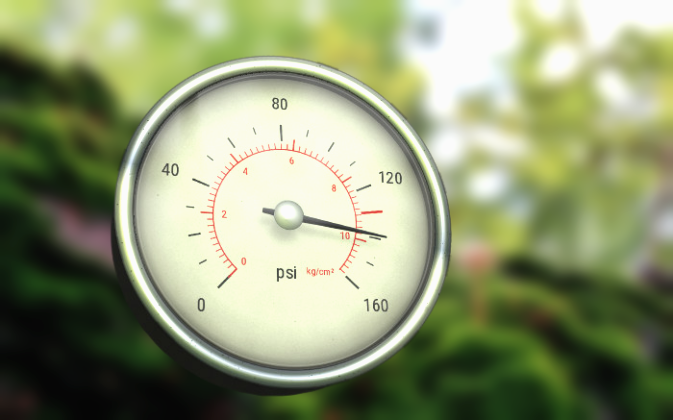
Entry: 140psi
